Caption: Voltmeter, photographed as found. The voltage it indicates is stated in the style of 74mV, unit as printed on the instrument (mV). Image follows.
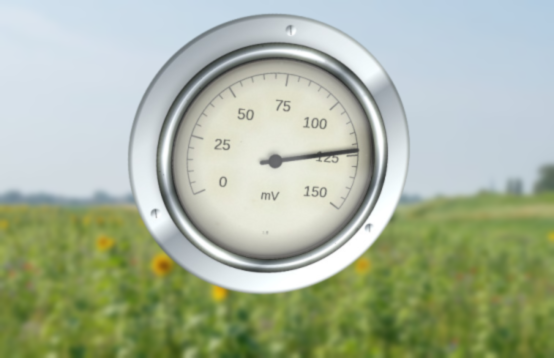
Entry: 122.5mV
